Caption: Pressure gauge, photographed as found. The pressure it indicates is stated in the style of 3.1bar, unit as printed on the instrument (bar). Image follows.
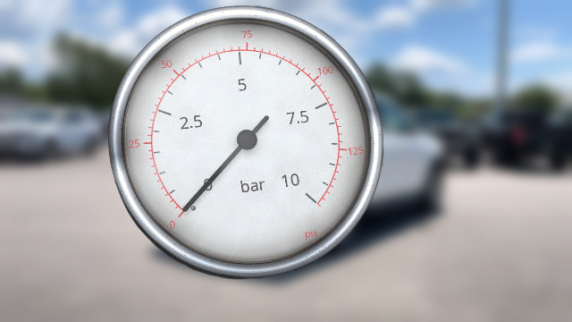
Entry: 0bar
